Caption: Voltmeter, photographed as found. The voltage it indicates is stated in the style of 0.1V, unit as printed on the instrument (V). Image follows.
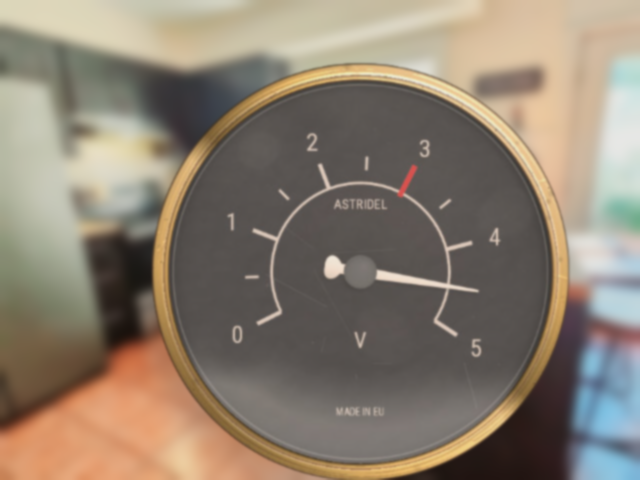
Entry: 4.5V
